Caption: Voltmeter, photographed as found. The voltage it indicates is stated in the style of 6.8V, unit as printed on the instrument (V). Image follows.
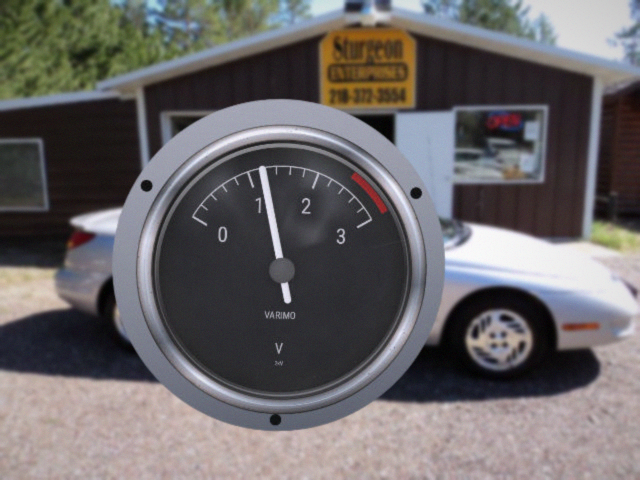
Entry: 1.2V
